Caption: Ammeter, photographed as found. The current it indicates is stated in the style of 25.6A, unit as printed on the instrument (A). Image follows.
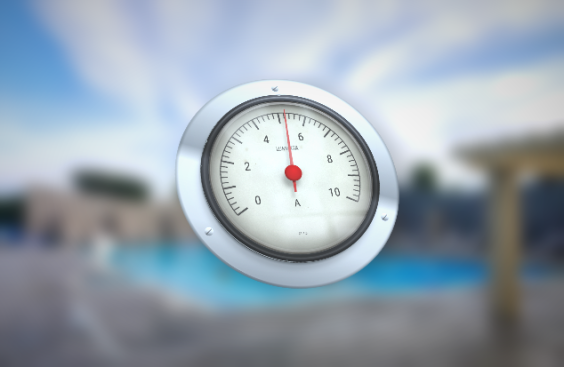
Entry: 5.2A
